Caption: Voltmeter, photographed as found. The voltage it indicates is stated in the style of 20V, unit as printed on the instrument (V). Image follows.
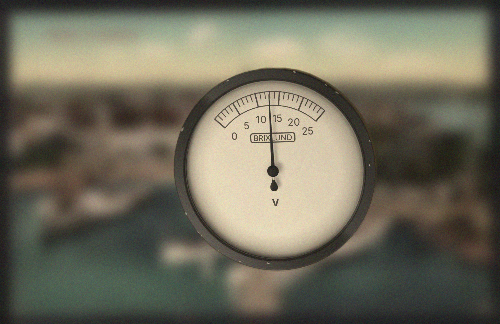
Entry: 13V
